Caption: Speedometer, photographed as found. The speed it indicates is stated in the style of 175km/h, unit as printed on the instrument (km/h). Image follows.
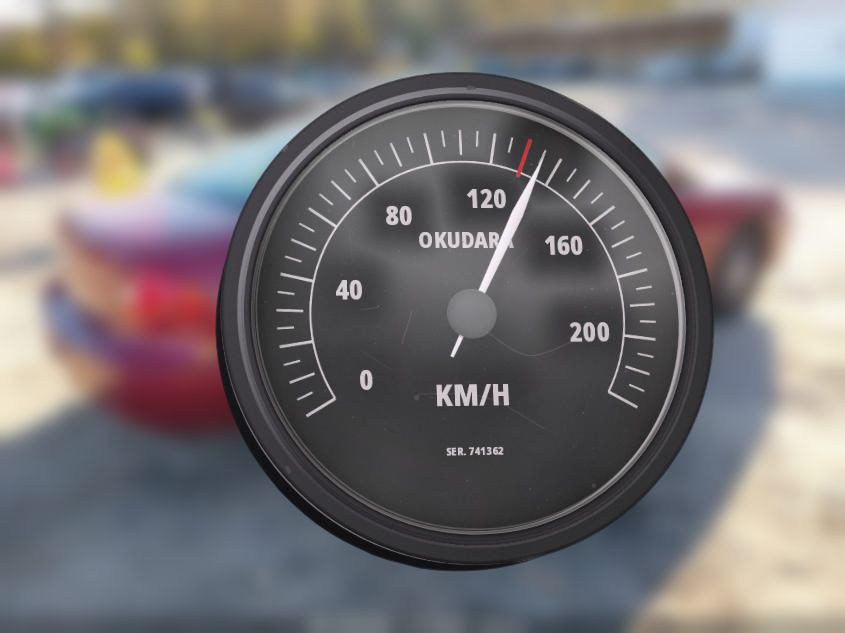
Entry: 135km/h
